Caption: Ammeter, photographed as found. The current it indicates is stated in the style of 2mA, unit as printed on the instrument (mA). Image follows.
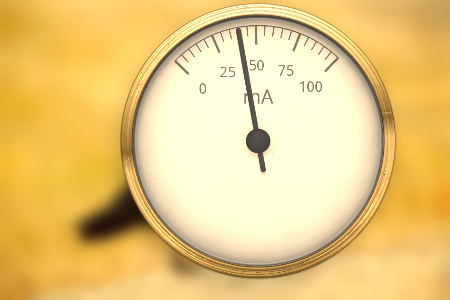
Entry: 40mA
